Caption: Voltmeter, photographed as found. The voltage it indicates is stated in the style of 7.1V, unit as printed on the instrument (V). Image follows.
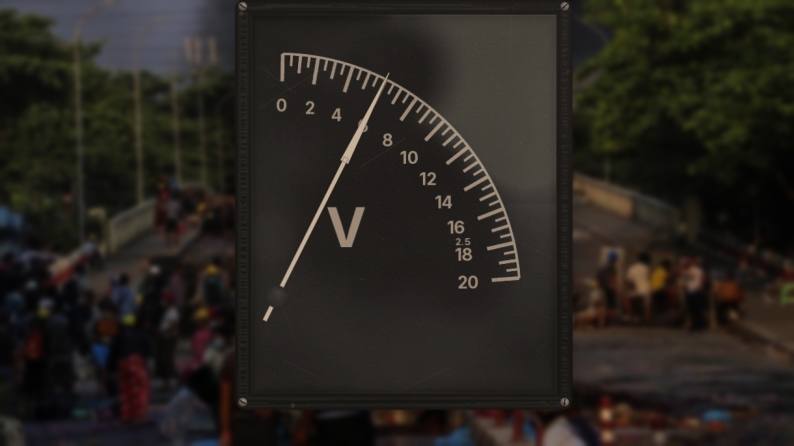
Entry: 6V
